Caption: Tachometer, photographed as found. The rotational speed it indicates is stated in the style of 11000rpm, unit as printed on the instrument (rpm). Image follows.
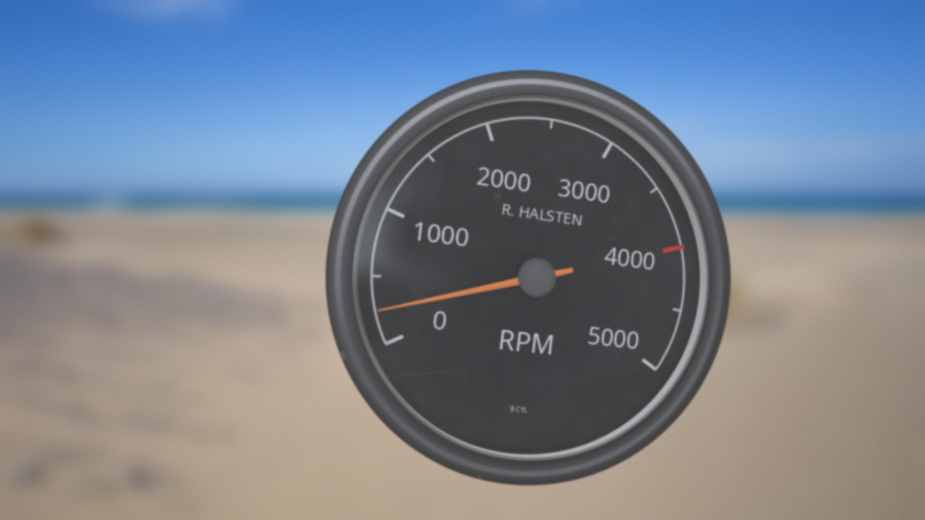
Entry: 250rpm
